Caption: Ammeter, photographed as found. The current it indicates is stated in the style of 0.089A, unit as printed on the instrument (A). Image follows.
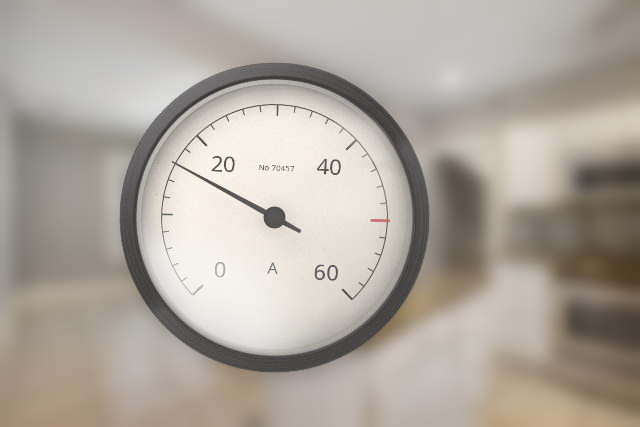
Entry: 16A
